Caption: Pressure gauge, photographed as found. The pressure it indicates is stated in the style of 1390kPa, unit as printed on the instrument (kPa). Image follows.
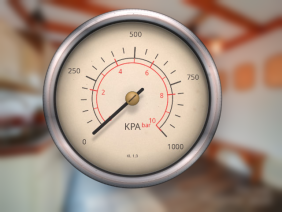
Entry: 0kPa
